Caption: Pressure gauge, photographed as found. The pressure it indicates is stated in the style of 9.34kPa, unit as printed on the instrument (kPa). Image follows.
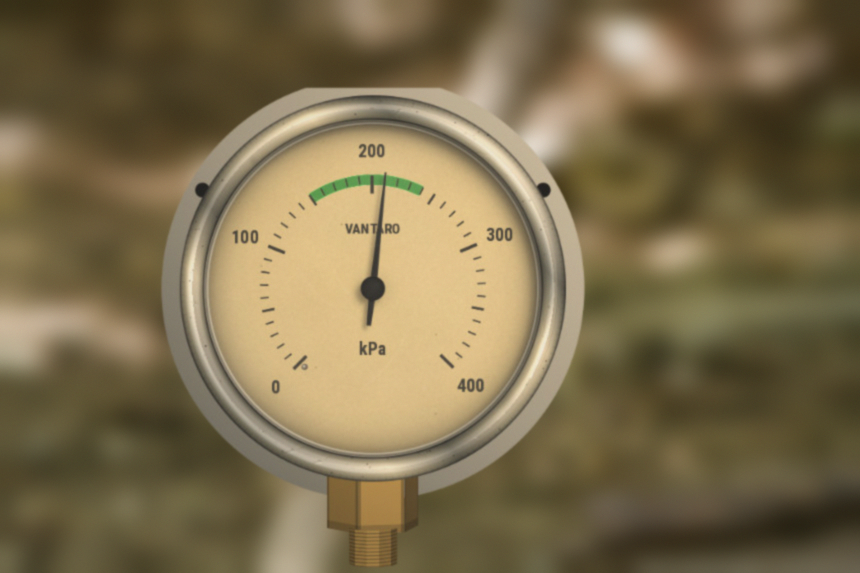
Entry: 210kPa
